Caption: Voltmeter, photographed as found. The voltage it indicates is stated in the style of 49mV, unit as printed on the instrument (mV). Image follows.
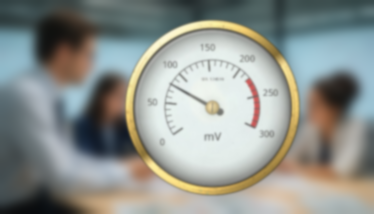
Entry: 80mV
